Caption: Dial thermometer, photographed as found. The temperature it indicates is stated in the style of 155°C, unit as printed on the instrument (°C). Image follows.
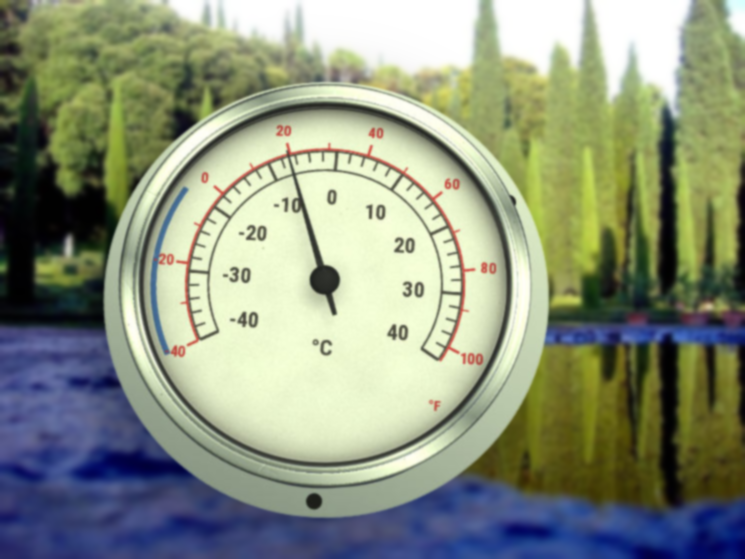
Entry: -7°C
